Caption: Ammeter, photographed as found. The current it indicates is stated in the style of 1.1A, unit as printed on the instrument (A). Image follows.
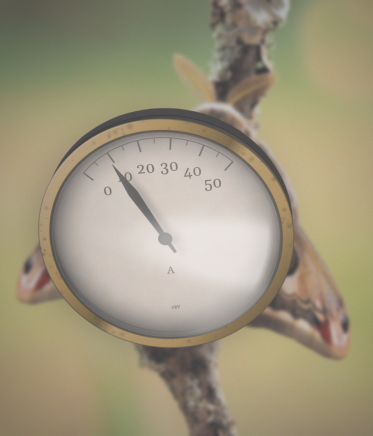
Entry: 10A
